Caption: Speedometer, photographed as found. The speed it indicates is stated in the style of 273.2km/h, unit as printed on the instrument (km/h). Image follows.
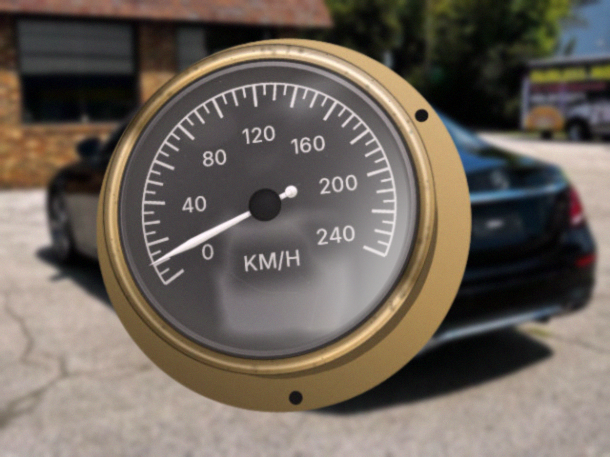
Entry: 10km/h
